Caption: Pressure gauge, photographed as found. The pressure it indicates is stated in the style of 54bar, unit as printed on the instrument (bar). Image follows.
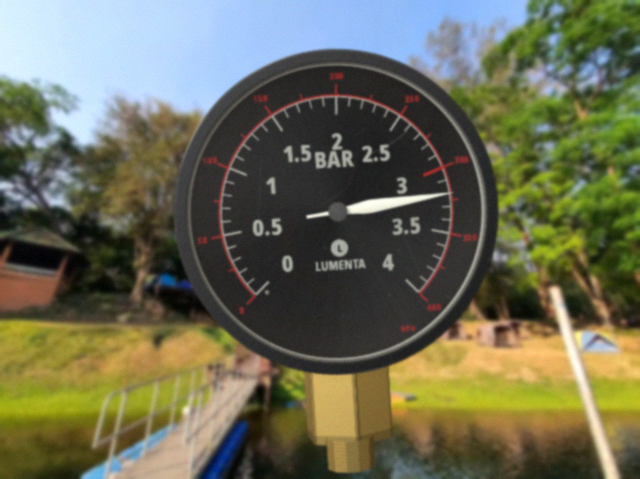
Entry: 3.2bar
